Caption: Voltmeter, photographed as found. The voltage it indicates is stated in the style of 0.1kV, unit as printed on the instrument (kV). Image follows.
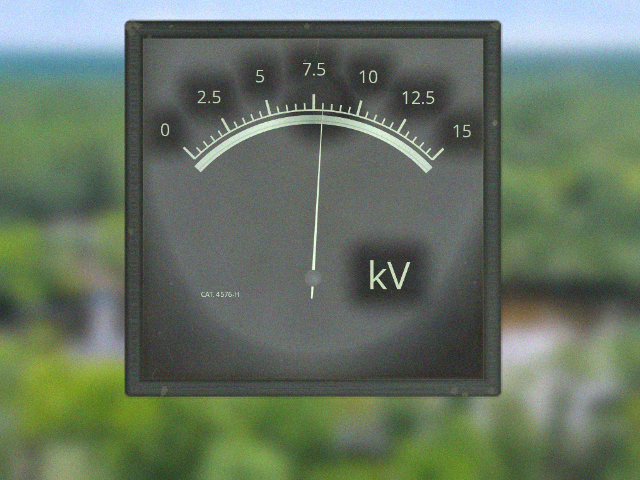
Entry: 8kV
